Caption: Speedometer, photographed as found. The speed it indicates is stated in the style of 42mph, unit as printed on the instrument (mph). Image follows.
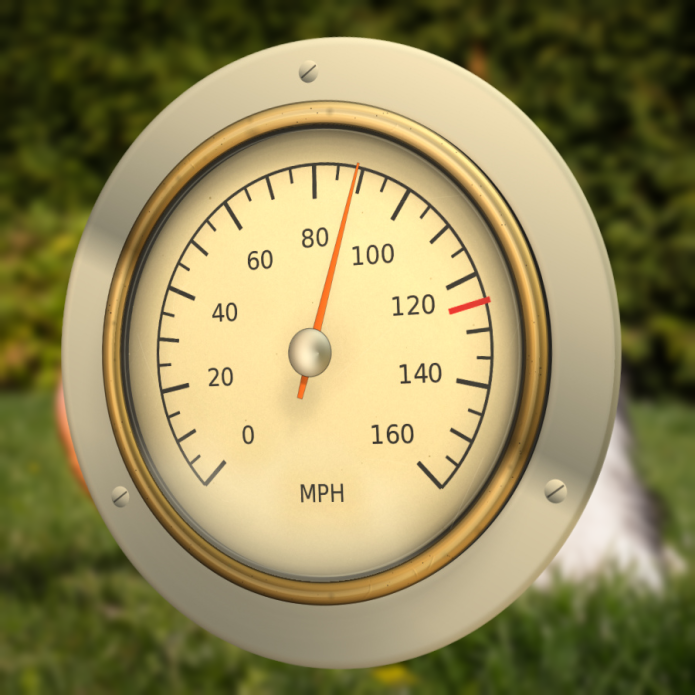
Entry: 90mph
